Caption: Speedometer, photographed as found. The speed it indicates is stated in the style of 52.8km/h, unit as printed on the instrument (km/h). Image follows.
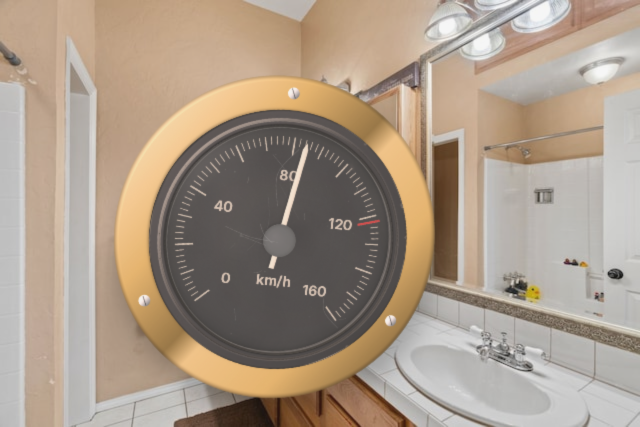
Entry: 84km/h
